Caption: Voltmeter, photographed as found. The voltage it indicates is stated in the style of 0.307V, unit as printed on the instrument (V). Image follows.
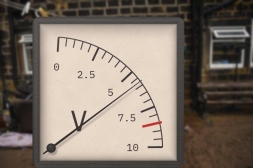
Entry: 5.75V
